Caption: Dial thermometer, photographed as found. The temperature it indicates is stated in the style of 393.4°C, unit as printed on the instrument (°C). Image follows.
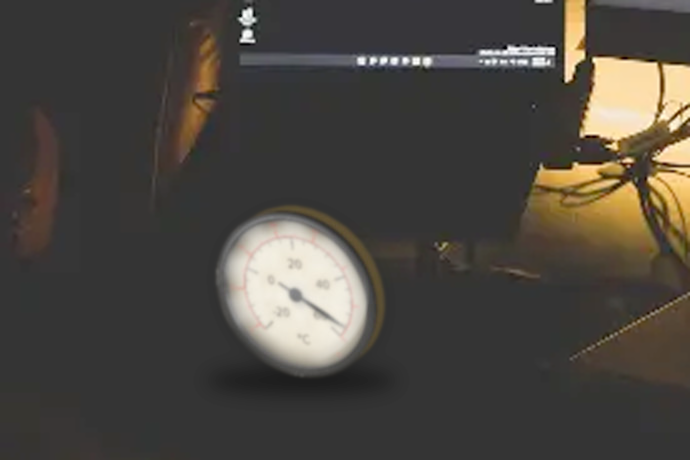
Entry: 56°C
